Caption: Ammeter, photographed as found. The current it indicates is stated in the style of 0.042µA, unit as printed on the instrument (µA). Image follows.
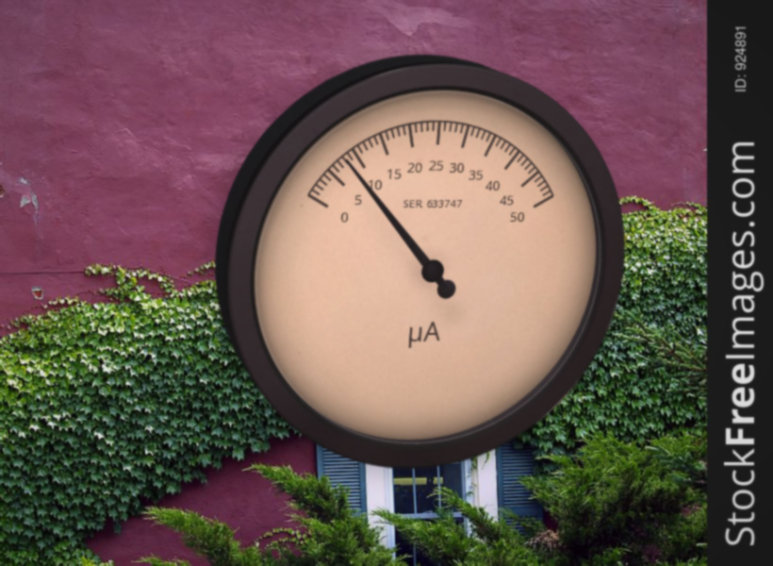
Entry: 8µA
